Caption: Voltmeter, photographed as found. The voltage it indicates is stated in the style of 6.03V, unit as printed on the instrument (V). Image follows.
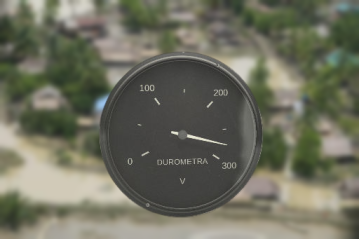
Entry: 275V
